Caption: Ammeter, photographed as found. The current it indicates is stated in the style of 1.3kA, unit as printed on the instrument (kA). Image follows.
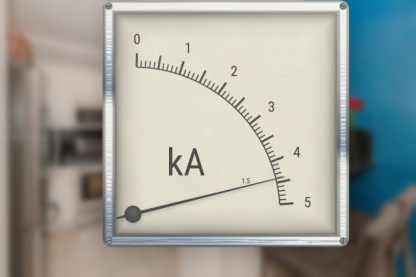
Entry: 4.4kA
